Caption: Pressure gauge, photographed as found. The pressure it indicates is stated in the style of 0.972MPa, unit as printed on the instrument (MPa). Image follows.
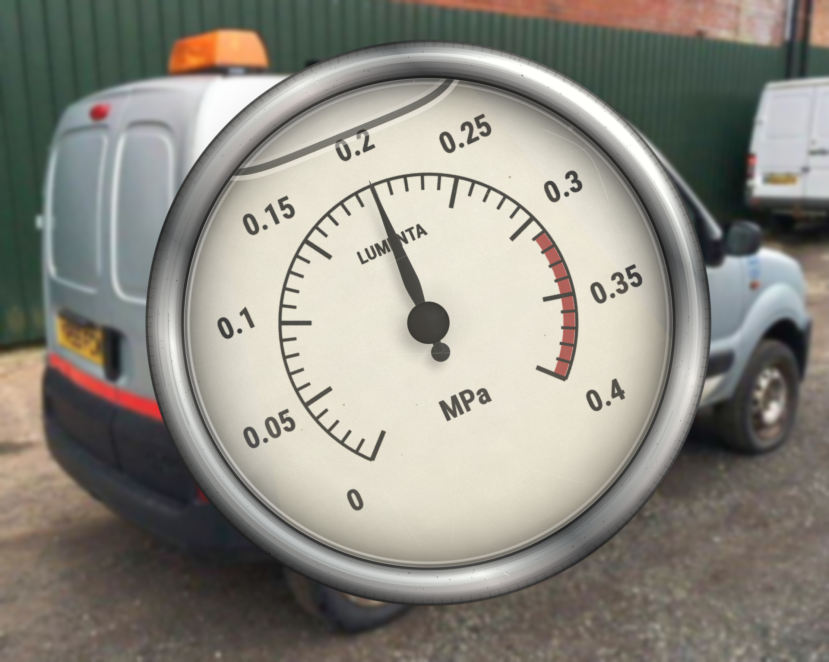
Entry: 0.2MPa
